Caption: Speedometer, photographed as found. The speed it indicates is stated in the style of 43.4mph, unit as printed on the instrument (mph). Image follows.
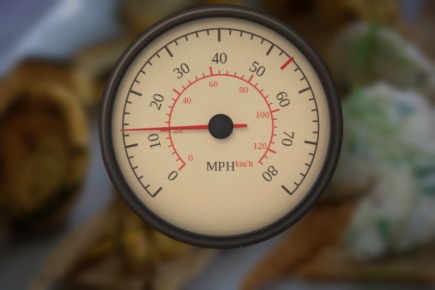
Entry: 13mph
